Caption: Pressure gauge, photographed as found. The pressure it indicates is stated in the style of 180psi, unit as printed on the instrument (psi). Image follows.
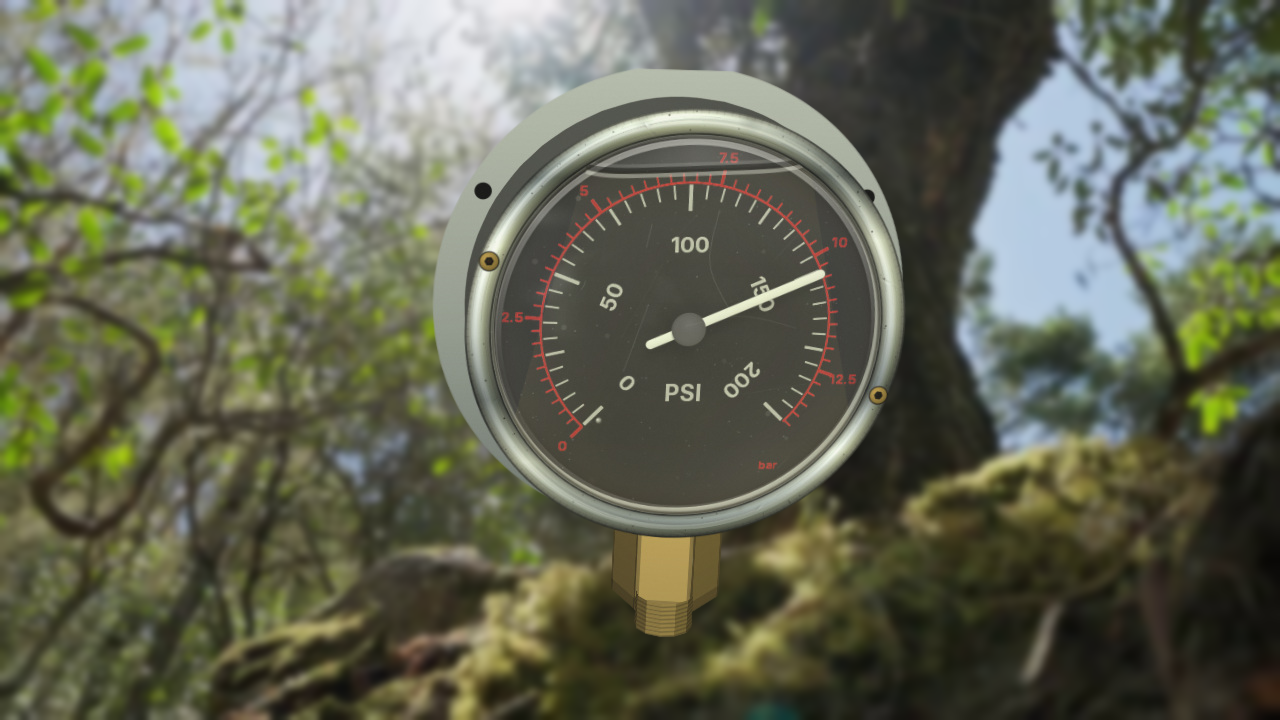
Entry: 150psi
